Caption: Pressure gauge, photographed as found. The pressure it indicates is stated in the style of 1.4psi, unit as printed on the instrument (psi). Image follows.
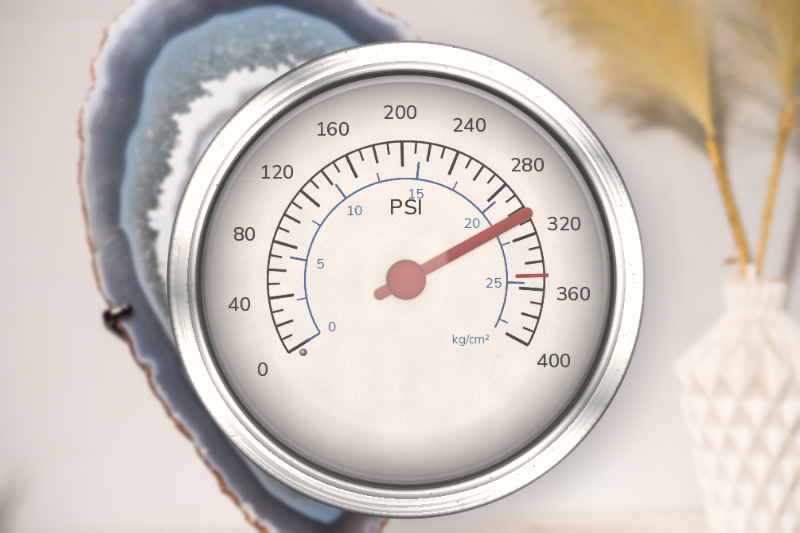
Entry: 305psi
